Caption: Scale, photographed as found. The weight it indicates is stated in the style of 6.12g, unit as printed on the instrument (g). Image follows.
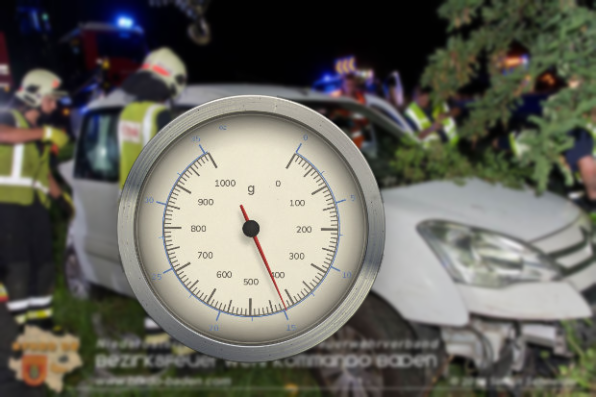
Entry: 420g
